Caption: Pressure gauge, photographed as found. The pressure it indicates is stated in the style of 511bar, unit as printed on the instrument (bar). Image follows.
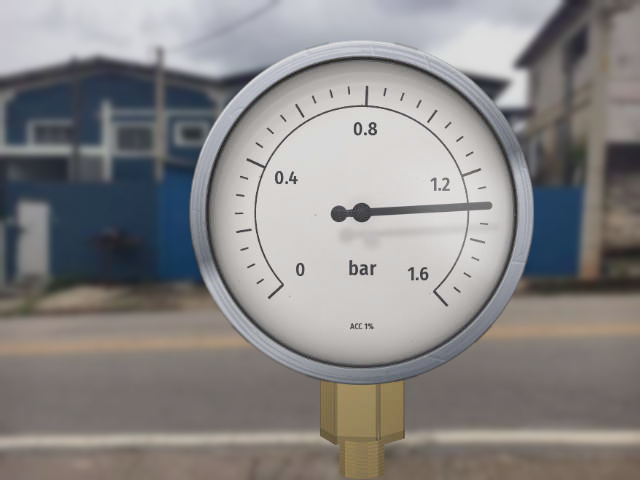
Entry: 1.3bar
